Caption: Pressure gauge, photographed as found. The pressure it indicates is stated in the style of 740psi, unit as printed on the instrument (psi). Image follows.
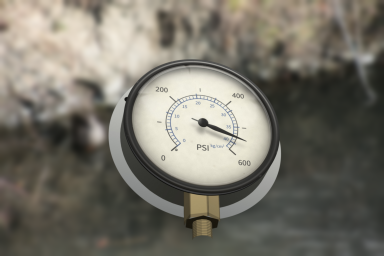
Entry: 550psi
